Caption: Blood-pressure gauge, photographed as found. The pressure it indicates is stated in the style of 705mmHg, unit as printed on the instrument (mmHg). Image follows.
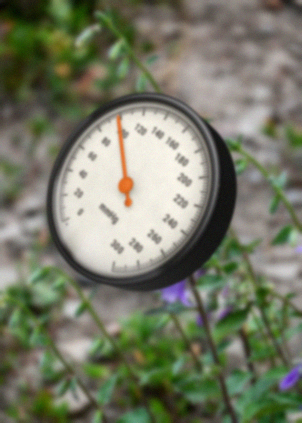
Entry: 100mmHg
